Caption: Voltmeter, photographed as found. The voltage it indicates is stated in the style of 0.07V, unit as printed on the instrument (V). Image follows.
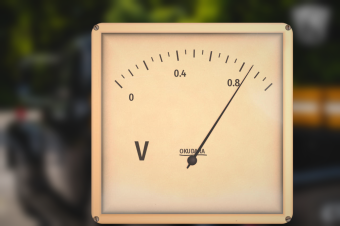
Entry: 0.85V
